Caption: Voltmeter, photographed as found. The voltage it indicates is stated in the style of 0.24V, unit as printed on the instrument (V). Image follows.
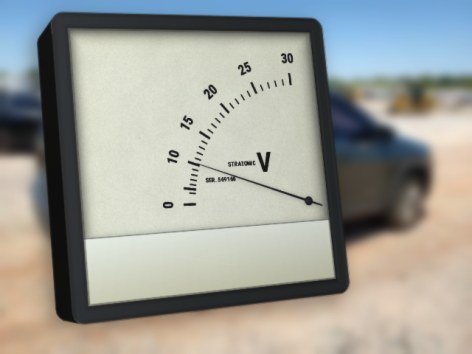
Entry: 10V
